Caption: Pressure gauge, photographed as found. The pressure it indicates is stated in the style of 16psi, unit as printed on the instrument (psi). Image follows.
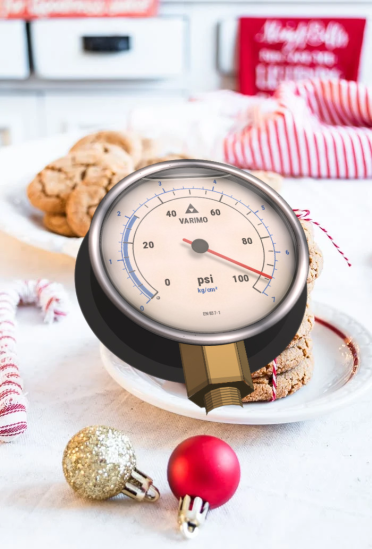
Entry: 95psi
